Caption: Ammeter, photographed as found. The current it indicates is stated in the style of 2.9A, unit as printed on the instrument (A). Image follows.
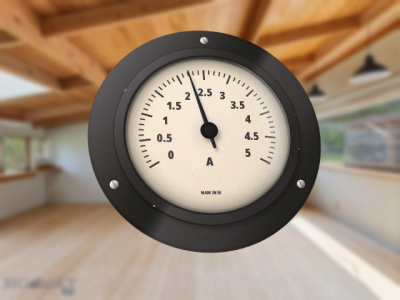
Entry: 2.2A
